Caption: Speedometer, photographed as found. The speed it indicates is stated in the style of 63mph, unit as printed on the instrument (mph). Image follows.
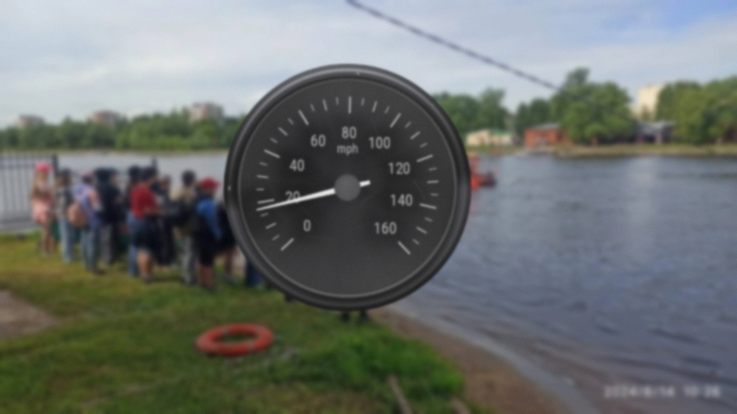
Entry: 17.5mph
